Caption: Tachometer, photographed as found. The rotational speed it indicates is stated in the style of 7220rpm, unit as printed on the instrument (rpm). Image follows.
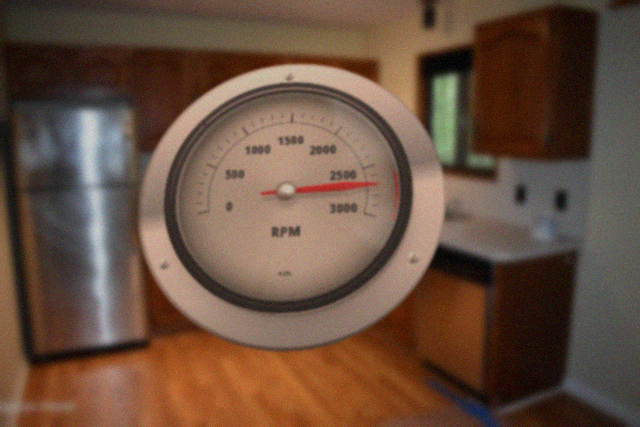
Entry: 2700rpm
